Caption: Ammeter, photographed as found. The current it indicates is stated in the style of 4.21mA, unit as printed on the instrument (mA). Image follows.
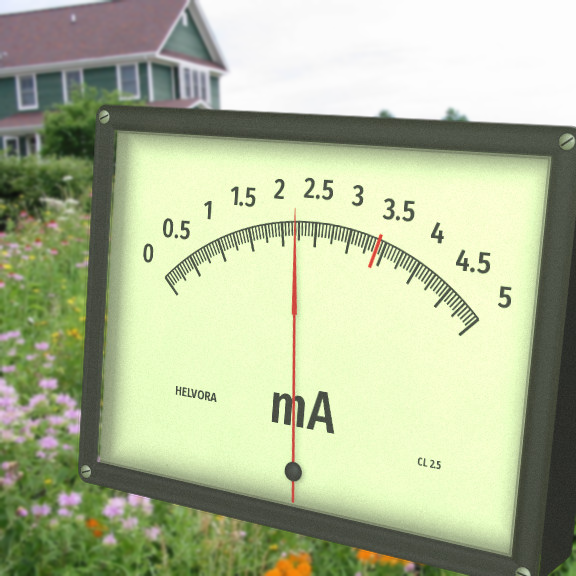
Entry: 2.25mA
